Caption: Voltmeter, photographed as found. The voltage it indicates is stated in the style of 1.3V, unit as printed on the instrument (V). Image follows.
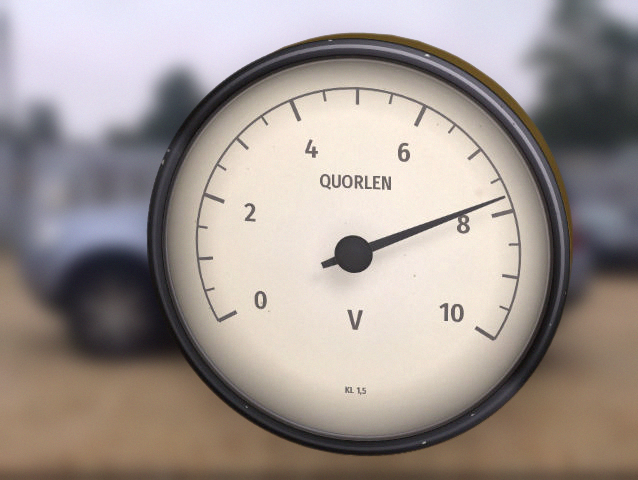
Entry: 7.75V
